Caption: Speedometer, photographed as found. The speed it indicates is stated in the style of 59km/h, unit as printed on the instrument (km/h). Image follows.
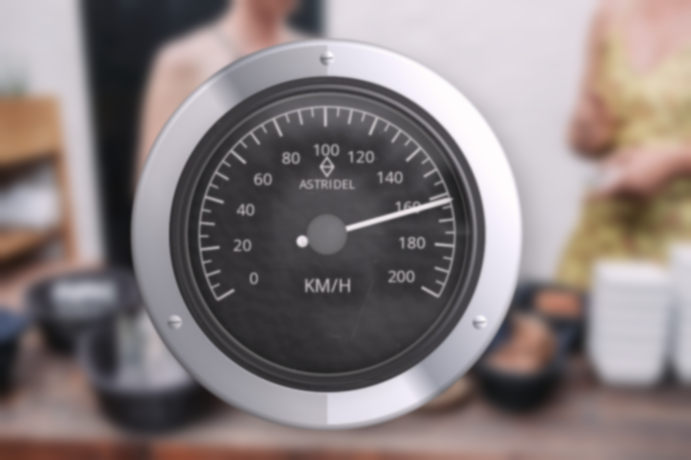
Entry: 162.5km/h
